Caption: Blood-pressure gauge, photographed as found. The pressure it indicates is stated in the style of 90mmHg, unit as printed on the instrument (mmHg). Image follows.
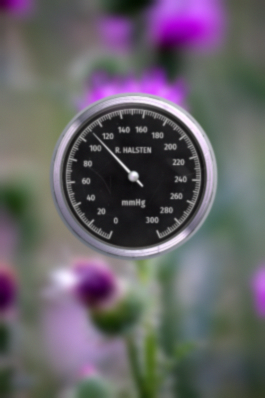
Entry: 110mmHg
